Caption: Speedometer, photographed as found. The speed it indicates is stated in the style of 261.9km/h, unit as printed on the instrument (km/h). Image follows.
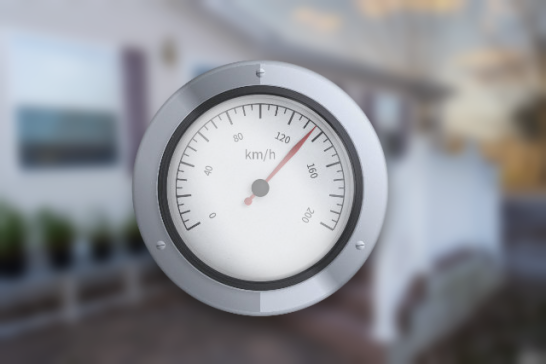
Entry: 135km/h
